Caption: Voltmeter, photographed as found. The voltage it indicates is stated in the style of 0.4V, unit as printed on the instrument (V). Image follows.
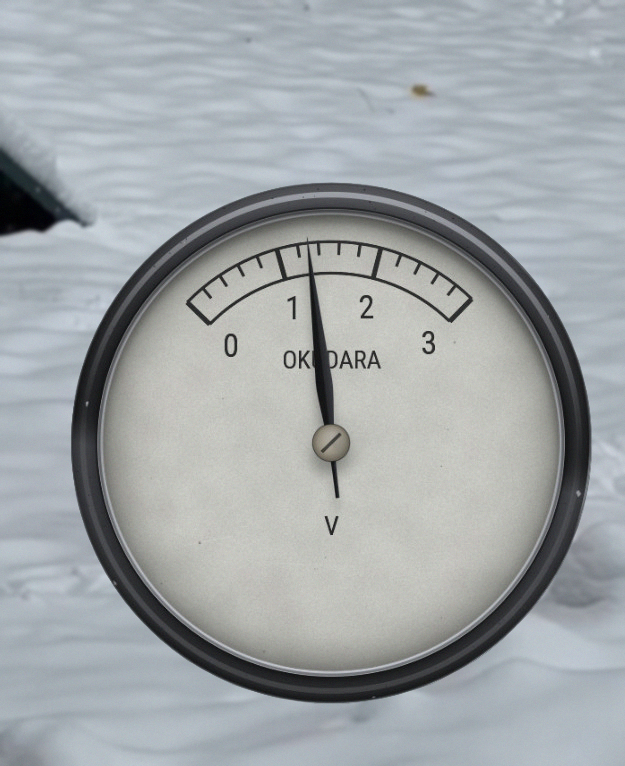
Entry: 1.3V
